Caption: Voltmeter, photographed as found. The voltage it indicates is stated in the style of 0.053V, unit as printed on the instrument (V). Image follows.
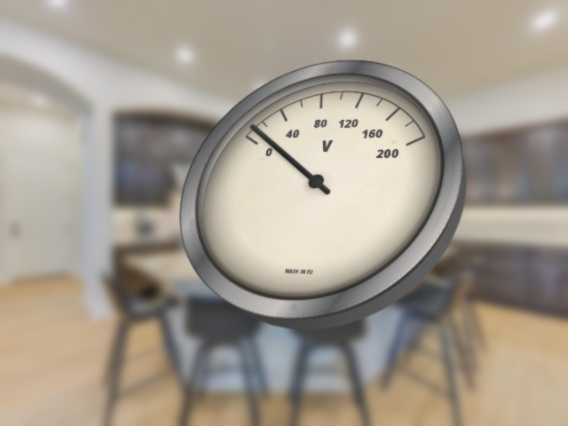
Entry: 10V
